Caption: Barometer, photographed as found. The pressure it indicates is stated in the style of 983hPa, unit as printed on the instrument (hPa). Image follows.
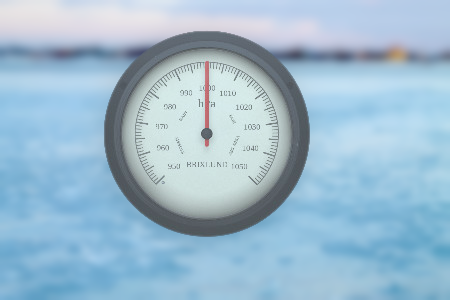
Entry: 1000hPa
